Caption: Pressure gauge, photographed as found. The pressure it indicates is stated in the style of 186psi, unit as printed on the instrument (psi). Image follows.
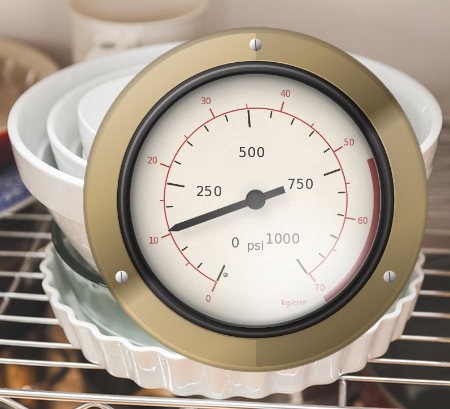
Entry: 150psi
